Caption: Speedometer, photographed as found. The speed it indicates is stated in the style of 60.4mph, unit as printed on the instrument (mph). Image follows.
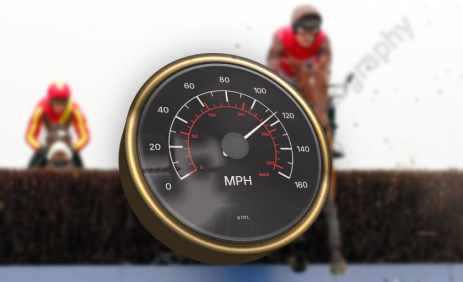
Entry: 115mph
